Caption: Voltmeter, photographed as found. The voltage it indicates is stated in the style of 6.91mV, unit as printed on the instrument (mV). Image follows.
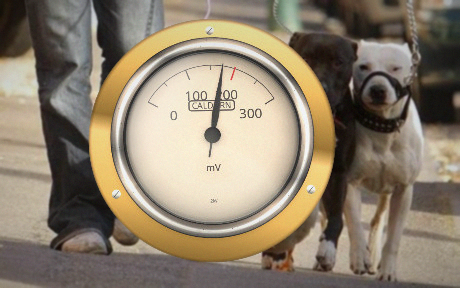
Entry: 175mV
